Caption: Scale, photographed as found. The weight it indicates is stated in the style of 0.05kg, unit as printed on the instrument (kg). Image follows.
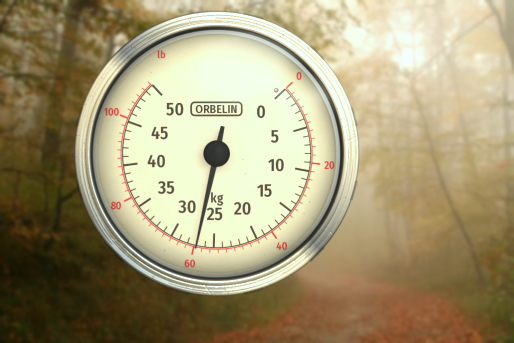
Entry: 27kg
